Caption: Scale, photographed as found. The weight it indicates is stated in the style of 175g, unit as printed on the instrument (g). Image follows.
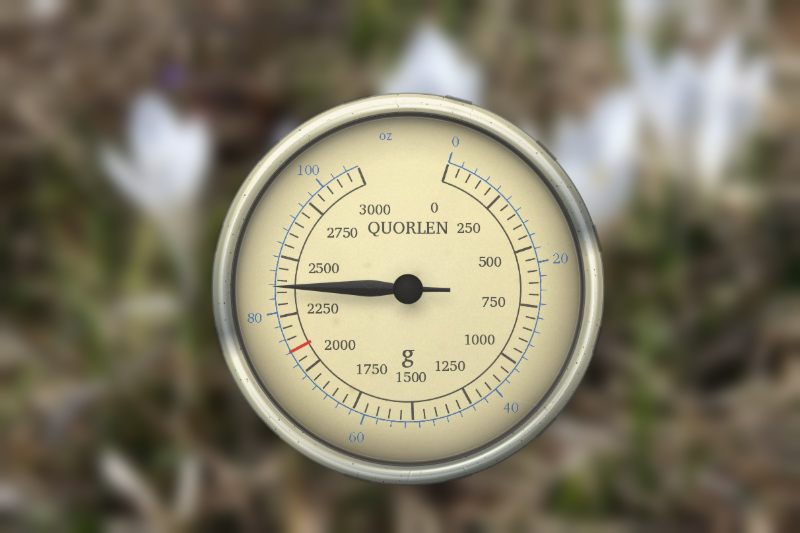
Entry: 2375g
